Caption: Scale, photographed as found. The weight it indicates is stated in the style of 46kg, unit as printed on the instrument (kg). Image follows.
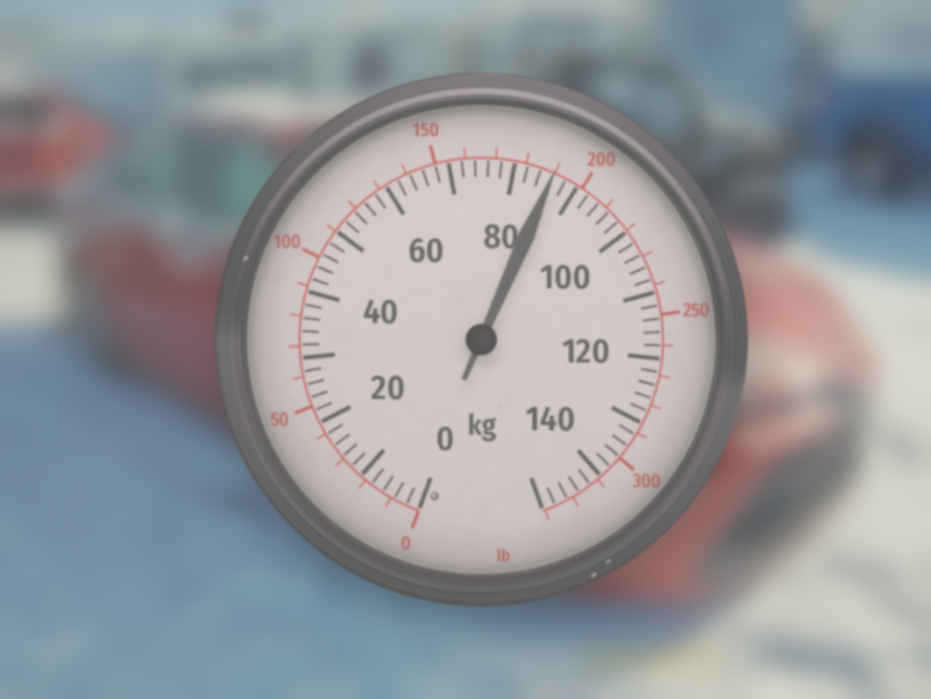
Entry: 86kg
